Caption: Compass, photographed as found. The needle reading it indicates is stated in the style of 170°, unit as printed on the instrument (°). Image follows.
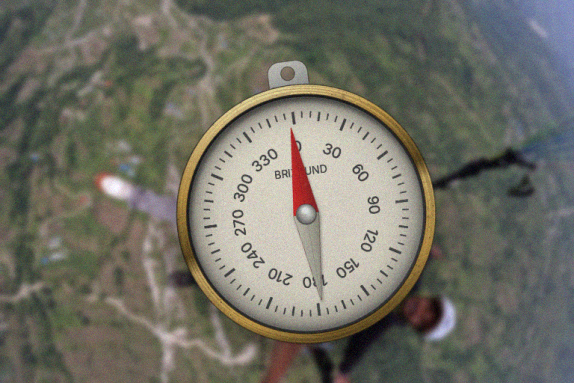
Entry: 357.5°
